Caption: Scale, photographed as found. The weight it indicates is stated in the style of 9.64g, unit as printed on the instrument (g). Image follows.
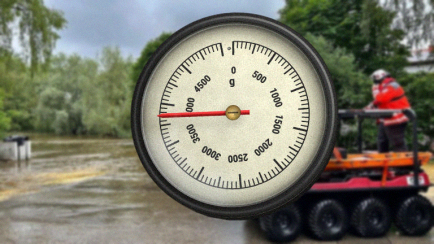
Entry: 3850g
